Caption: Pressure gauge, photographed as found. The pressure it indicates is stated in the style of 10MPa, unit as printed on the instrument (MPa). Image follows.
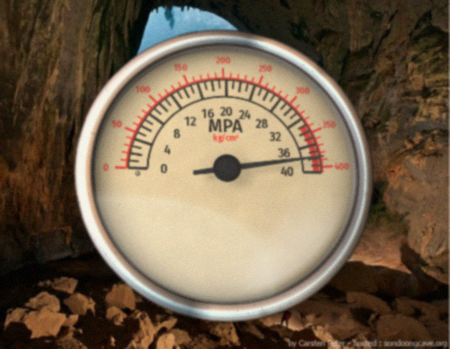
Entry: 38MPa
